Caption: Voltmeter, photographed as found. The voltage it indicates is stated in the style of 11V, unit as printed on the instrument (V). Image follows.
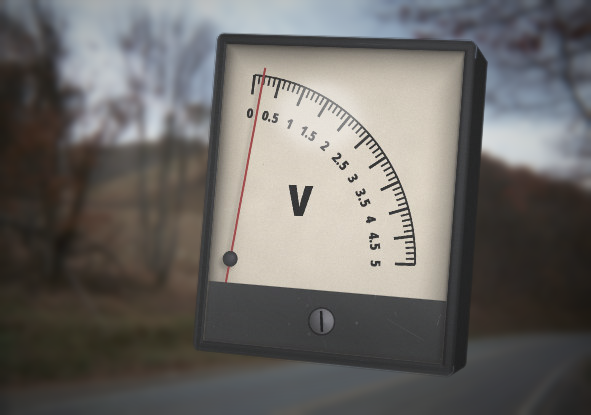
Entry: 0.2V
